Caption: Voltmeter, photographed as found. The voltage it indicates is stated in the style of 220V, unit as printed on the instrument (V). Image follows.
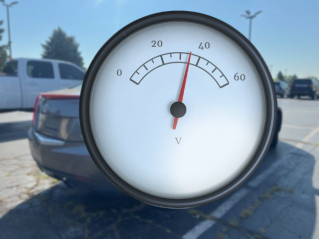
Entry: 35V
